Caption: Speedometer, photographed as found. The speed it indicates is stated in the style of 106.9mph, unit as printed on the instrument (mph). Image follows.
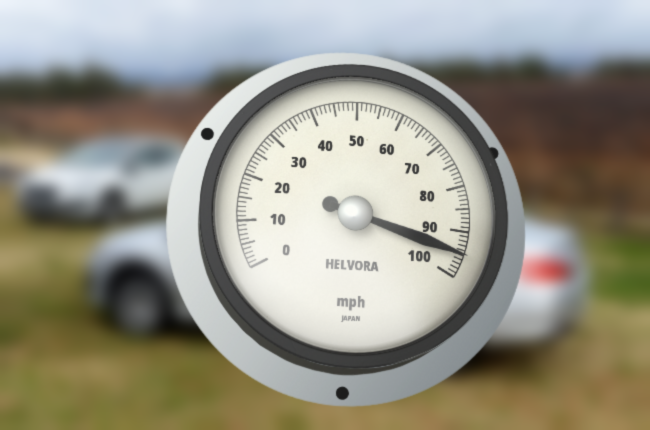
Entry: 95mph
